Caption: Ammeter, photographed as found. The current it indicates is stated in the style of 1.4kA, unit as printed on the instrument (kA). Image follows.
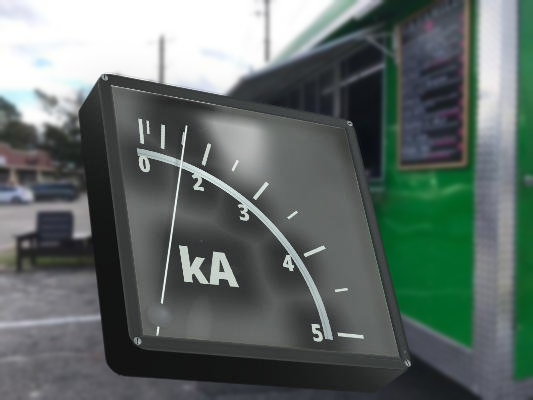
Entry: 1.5kA
